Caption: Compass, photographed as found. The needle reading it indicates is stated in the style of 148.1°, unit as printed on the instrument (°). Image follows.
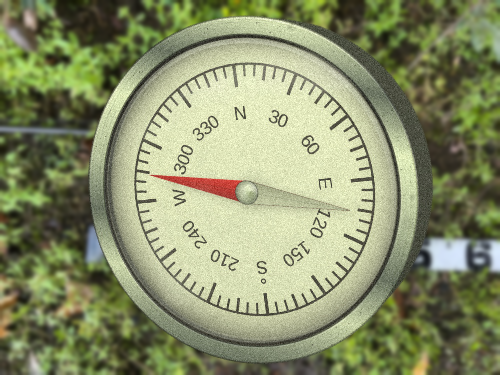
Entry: 285°
